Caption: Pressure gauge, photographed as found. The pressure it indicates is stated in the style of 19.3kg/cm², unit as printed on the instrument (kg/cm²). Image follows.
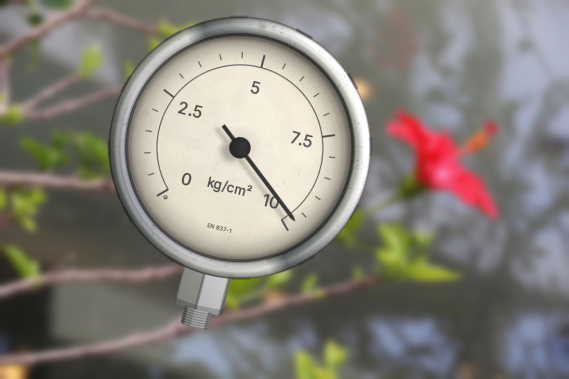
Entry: 9.75kg/cm²
